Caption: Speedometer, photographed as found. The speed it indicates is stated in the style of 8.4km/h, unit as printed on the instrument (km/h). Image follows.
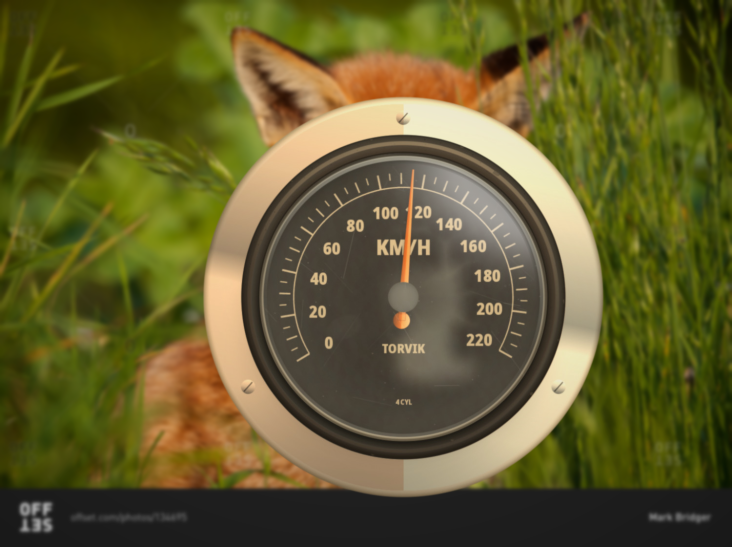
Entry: 115km/h
